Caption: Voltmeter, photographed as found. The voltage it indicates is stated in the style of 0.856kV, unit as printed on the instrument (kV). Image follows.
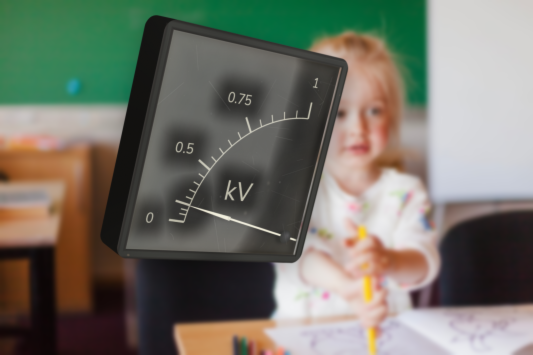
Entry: 0.25kV
